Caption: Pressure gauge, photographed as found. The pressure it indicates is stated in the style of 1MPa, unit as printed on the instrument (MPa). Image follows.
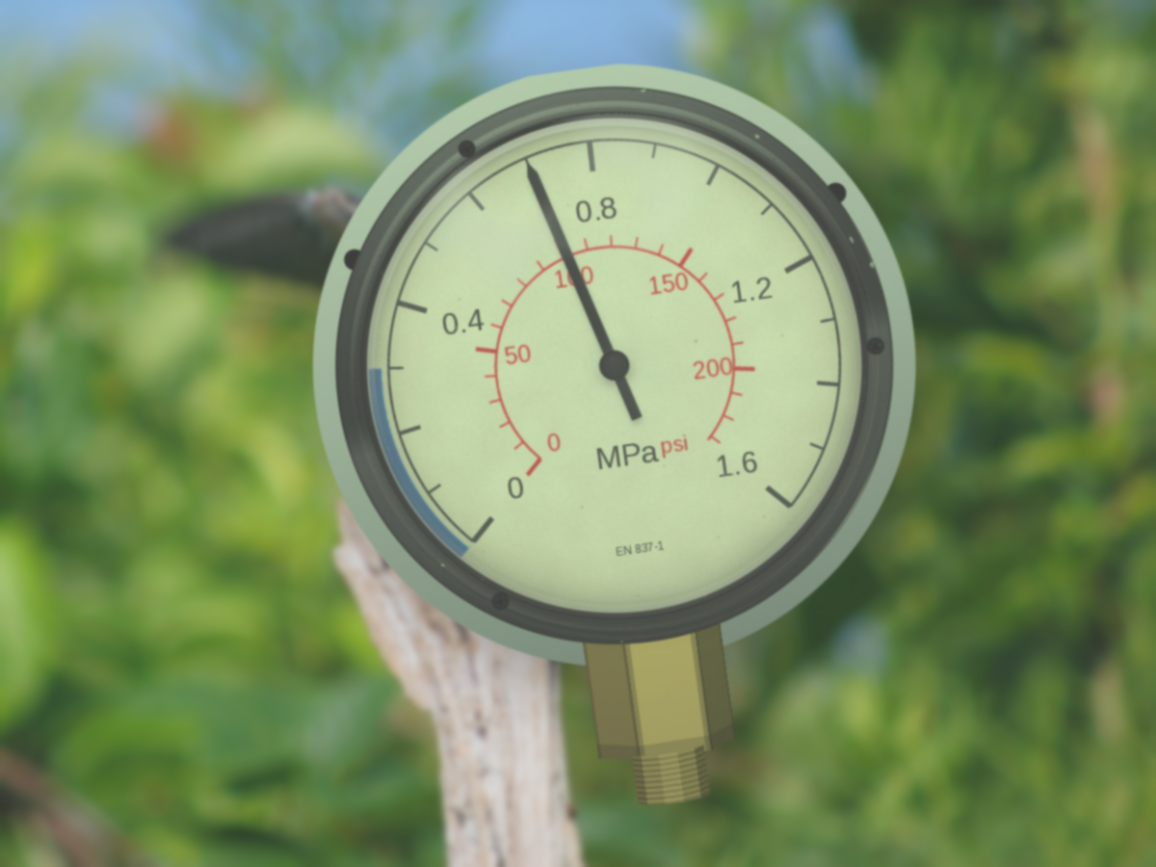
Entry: 0.7MPa
